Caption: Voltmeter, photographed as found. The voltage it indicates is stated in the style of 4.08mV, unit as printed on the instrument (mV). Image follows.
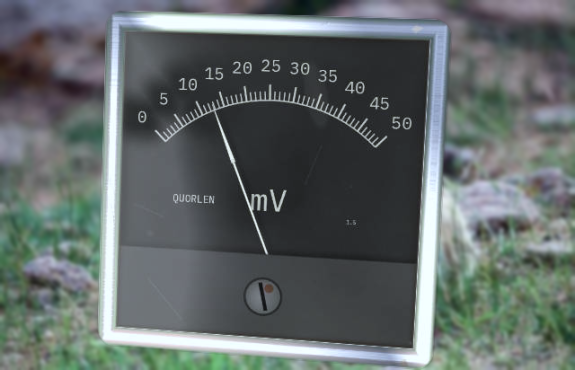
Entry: 13mV
